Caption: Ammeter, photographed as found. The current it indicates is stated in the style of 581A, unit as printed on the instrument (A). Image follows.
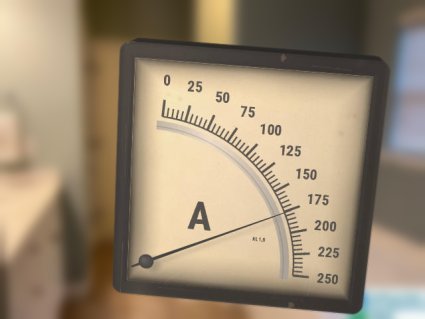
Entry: 175A
